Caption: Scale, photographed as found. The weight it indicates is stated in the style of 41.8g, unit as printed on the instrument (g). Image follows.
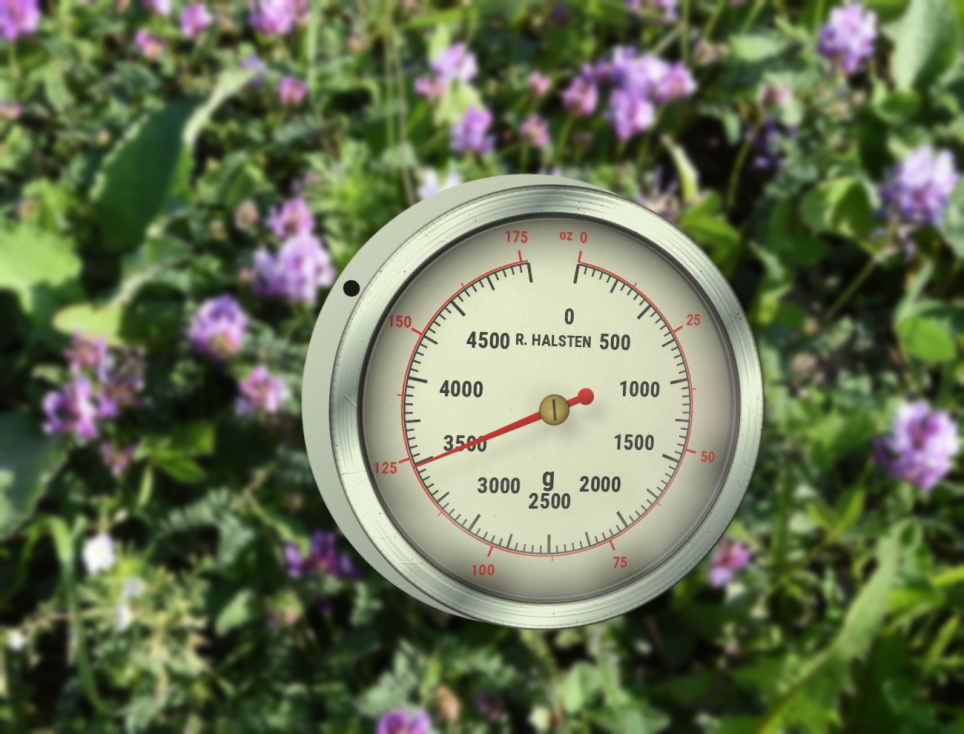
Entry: 3500g
